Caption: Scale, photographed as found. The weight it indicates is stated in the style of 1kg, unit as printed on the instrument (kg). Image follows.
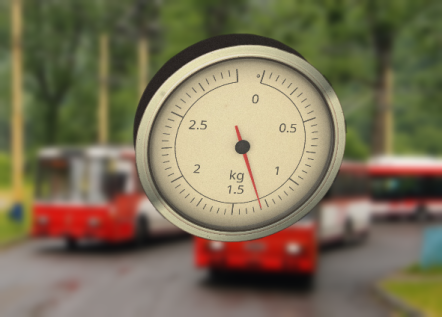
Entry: 1.3kg
